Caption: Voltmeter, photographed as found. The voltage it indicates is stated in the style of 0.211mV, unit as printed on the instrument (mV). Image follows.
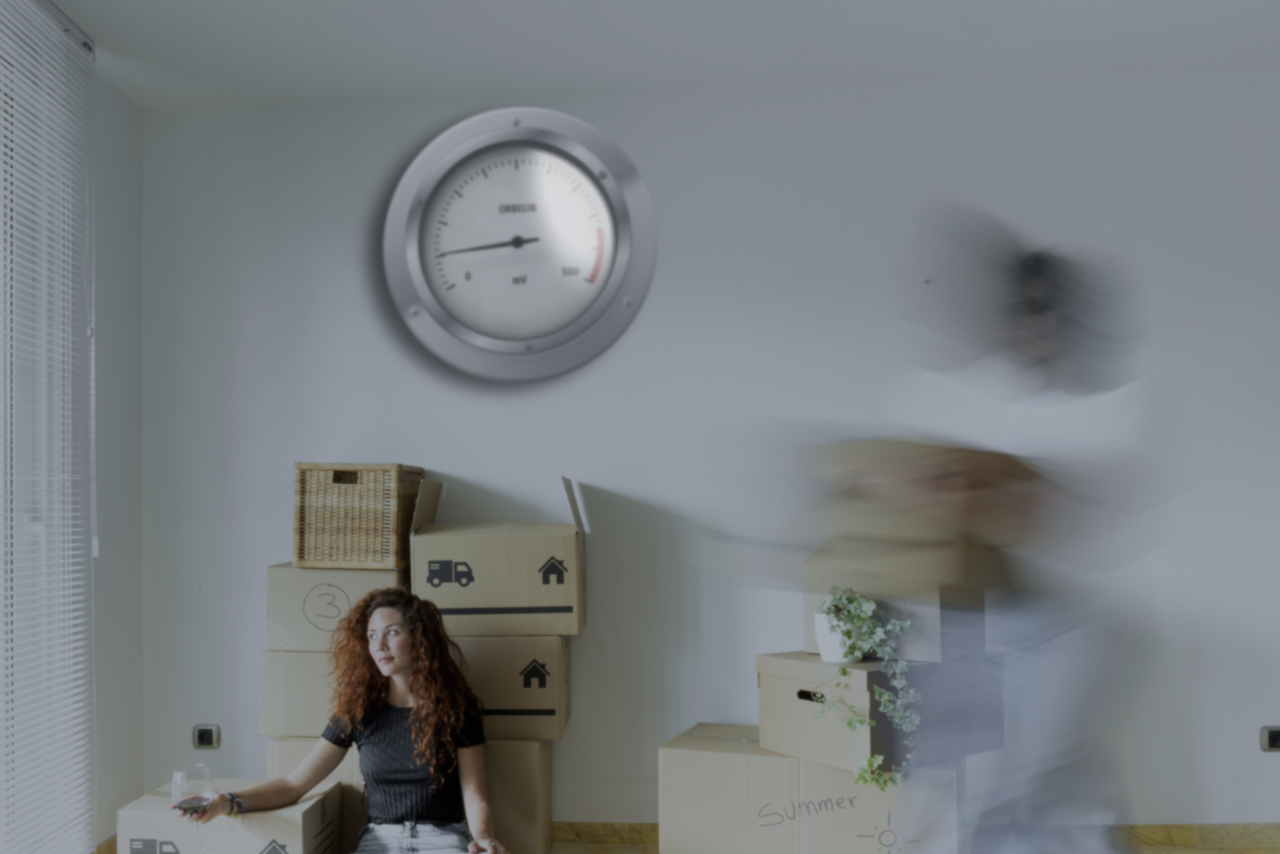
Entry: 50mV
